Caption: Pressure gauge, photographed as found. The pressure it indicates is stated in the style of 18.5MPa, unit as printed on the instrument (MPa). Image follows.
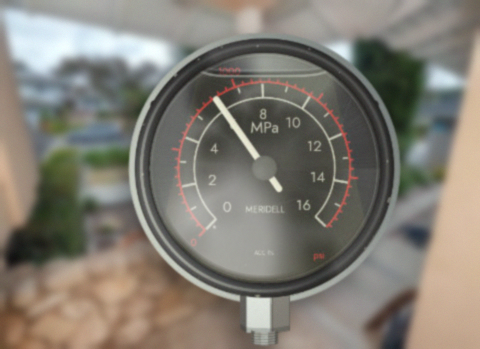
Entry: 6MPa
